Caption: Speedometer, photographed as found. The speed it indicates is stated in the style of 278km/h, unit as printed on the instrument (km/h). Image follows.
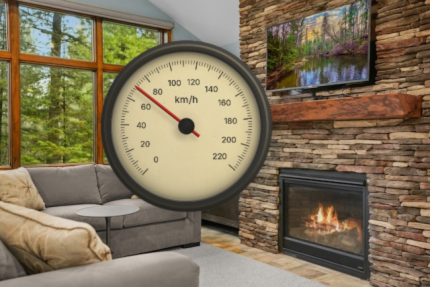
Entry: 70km/h
